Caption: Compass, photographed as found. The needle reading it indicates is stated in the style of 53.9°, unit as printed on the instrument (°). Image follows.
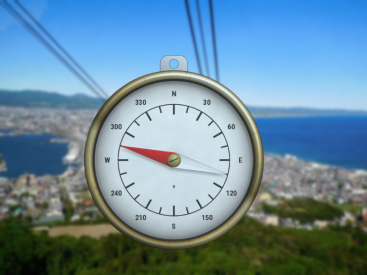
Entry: 285°
